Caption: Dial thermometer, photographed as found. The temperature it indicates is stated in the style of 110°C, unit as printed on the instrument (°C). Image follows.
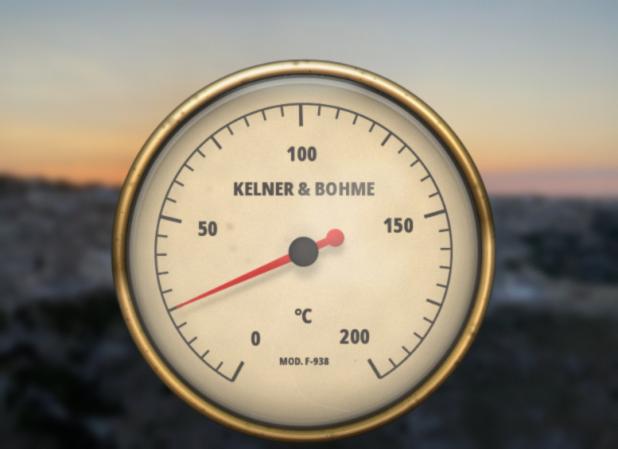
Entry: 25°C
